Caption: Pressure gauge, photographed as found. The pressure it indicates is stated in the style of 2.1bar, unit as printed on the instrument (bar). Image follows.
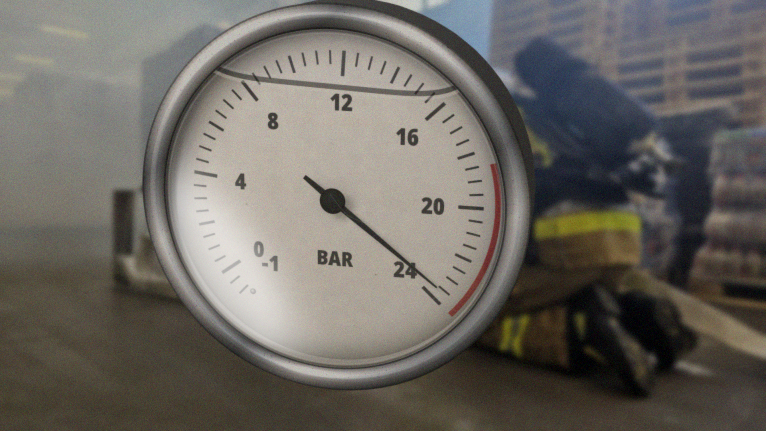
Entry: 23.5bar
